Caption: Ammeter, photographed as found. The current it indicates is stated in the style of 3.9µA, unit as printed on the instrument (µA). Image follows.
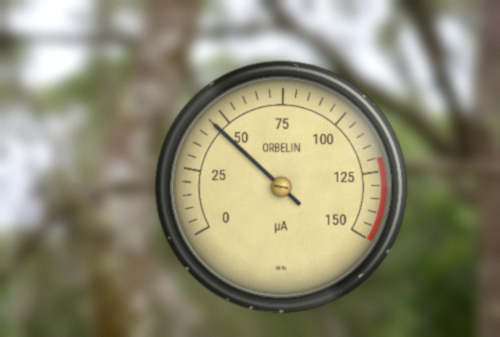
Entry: 45µA
